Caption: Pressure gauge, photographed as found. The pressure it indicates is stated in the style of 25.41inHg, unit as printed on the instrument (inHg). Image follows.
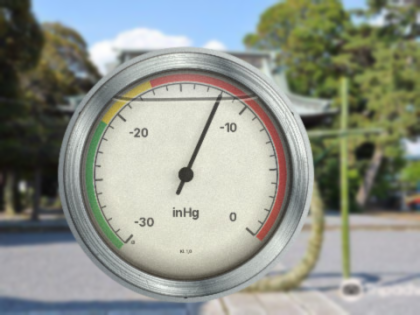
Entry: -12inHg
